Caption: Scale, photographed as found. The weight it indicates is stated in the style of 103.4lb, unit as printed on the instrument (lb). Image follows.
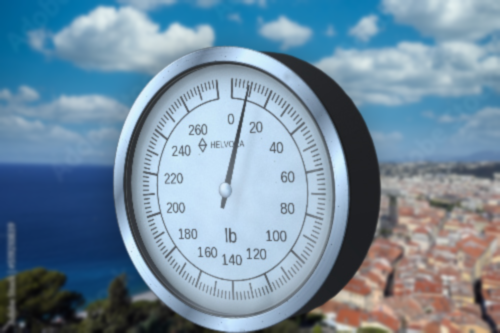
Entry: 10lb
